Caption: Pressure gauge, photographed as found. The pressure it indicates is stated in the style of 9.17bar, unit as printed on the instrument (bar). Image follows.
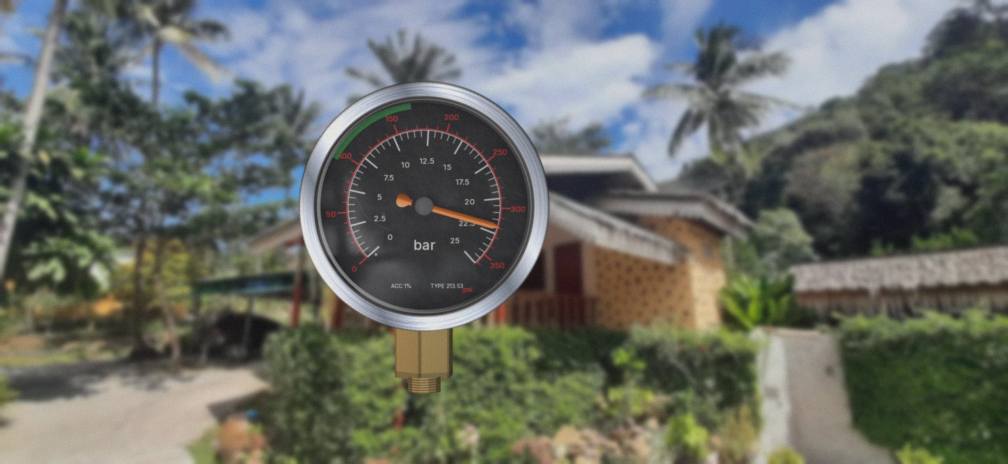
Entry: 22bar
